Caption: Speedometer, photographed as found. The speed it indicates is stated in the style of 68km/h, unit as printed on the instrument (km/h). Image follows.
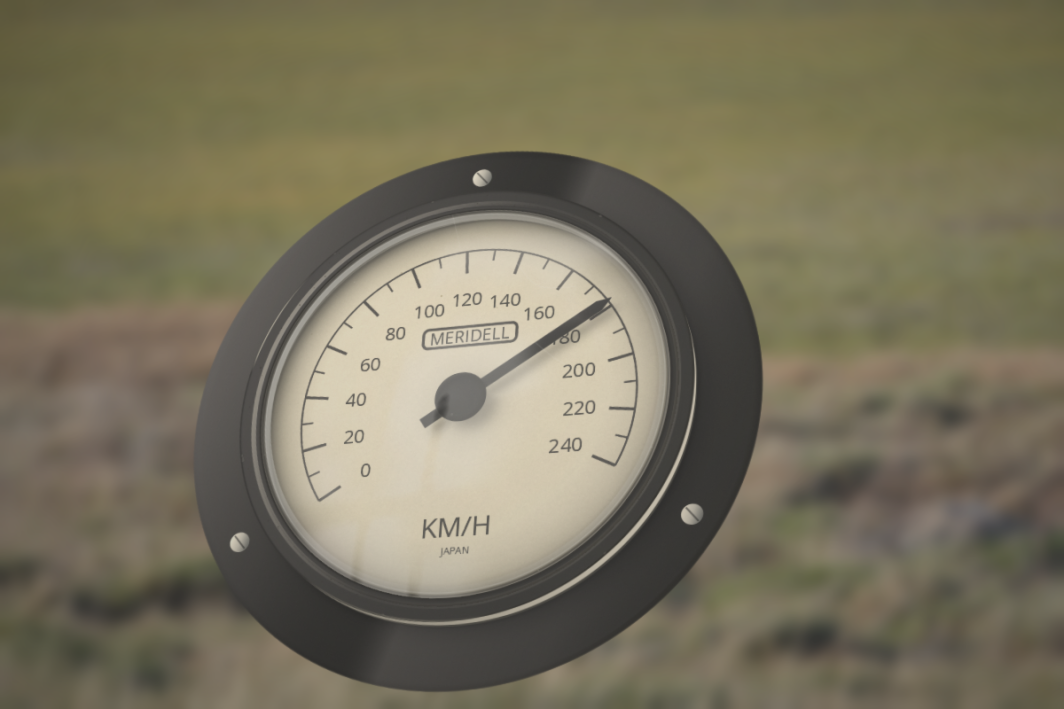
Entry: 180km/h
